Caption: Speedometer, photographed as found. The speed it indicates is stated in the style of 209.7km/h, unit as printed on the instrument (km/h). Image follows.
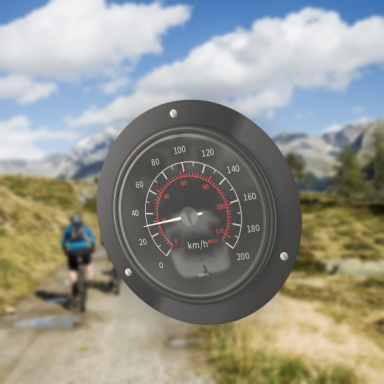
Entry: 30km/h
